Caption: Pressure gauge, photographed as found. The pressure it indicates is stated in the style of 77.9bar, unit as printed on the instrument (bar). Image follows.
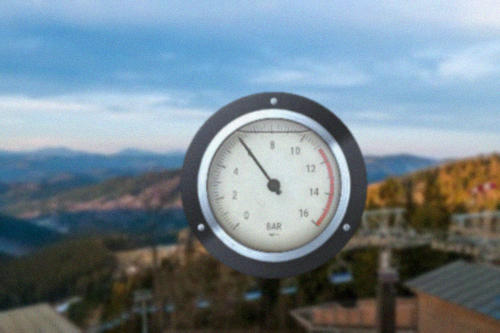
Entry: 6bar
